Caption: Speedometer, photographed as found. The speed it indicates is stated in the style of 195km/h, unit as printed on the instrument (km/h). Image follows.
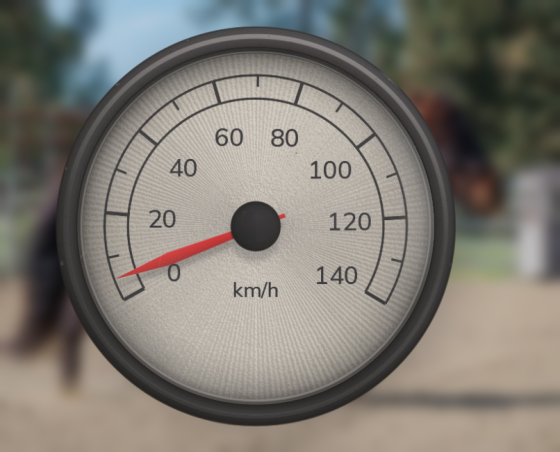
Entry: 5km/h
